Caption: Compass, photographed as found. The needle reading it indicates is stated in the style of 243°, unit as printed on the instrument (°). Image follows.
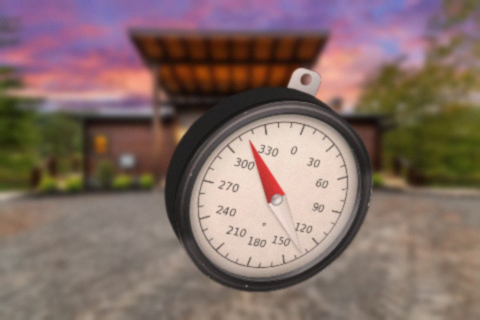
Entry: 315°
